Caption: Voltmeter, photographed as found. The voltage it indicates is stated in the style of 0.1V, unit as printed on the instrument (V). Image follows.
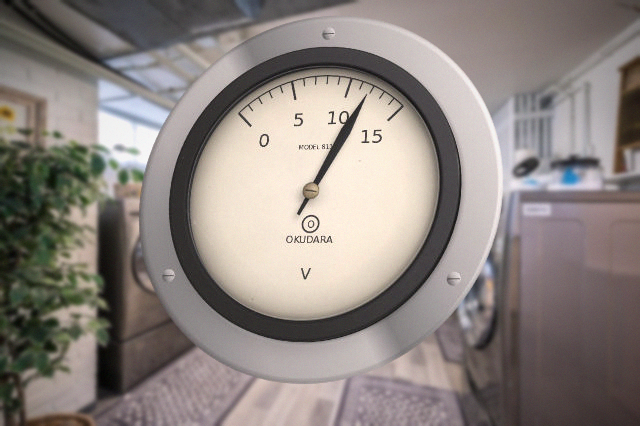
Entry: 12V
